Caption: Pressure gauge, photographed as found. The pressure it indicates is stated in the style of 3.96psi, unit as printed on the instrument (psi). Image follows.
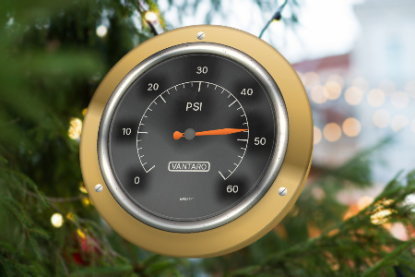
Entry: 48psi
